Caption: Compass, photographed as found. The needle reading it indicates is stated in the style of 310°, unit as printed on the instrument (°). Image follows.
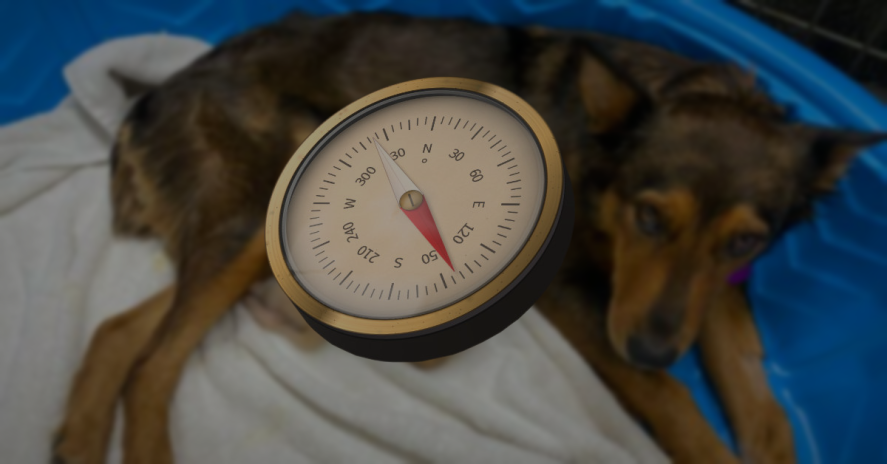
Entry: 142.5°
